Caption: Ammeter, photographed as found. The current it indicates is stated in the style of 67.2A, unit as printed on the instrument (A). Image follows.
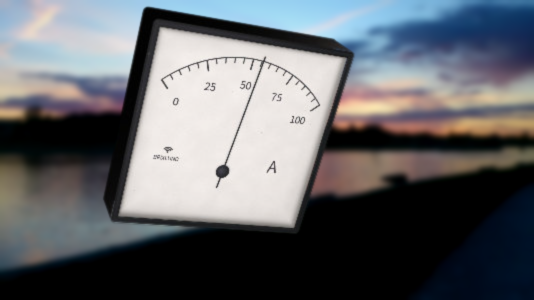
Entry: 55A
